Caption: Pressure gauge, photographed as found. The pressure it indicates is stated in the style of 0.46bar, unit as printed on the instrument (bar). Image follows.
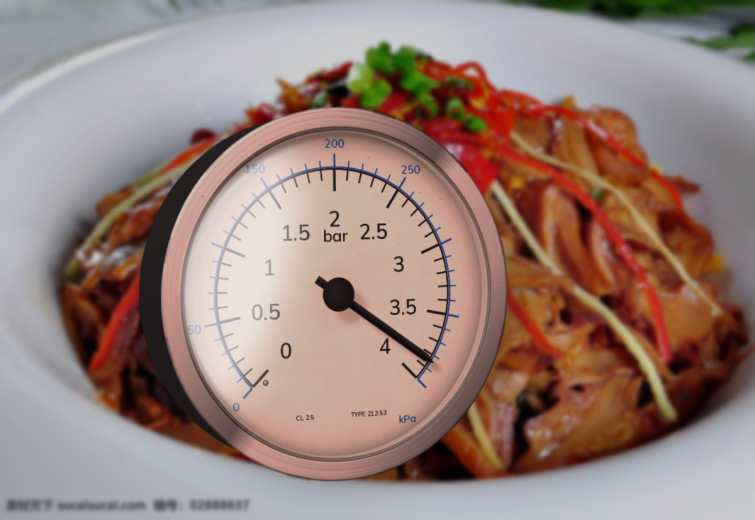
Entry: 3.85bar
